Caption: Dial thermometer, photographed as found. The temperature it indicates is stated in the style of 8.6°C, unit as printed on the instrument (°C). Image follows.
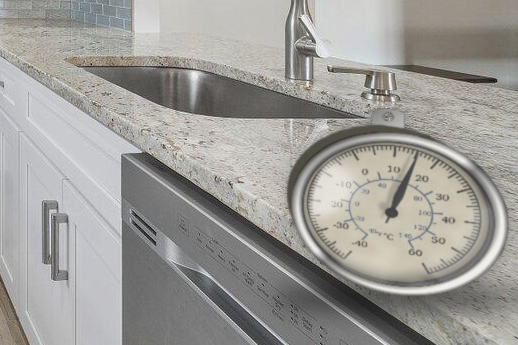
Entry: 15°C
